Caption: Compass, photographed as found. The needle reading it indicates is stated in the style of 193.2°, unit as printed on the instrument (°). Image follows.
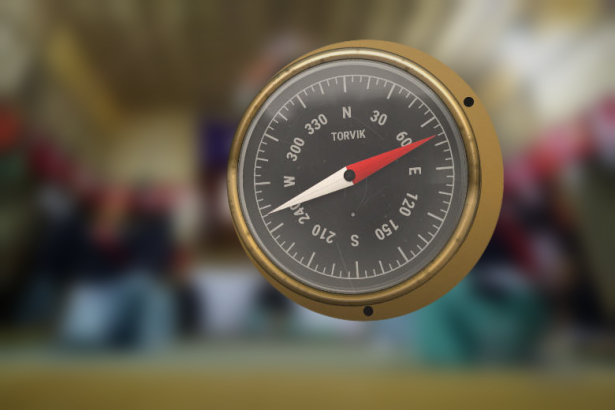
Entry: 70°
